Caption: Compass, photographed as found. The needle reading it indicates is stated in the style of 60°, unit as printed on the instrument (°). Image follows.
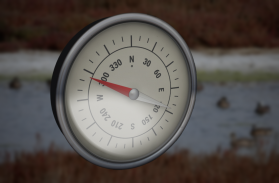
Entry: 295°
